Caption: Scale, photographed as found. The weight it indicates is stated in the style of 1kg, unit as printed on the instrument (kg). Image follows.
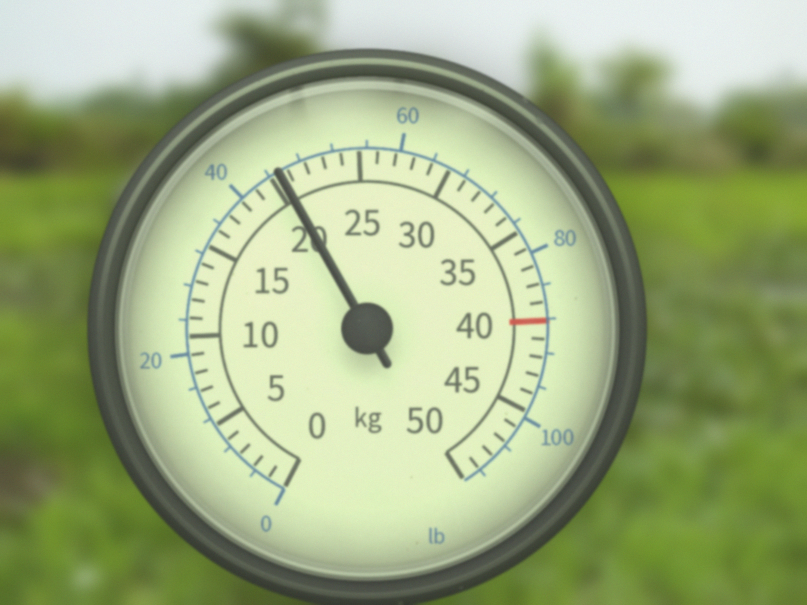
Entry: 20.5kg
